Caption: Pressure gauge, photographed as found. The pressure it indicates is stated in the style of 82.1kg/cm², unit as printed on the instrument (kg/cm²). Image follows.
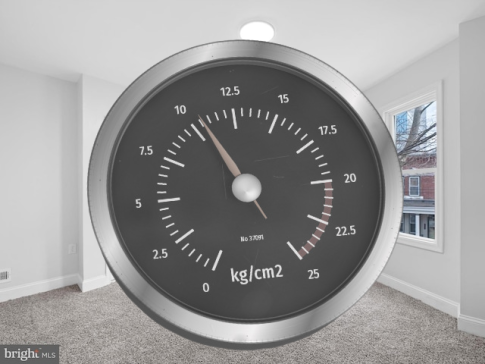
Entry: 10.5kg/cm²
